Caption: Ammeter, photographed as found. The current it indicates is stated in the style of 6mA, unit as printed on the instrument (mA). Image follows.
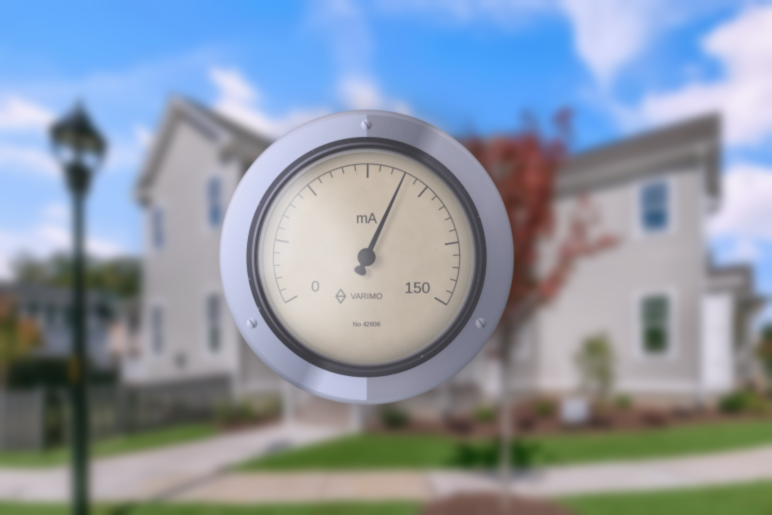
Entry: 90mA
